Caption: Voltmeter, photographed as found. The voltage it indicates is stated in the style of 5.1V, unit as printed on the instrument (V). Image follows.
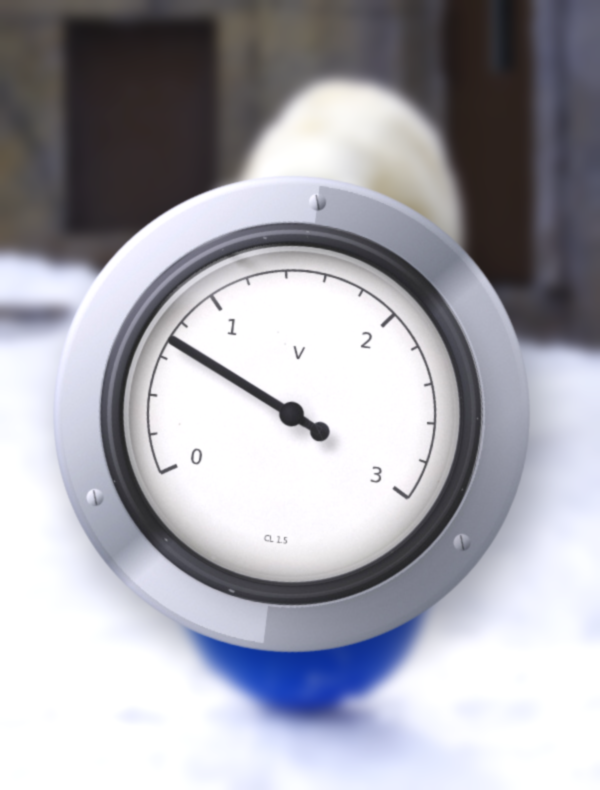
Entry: 0.7V
